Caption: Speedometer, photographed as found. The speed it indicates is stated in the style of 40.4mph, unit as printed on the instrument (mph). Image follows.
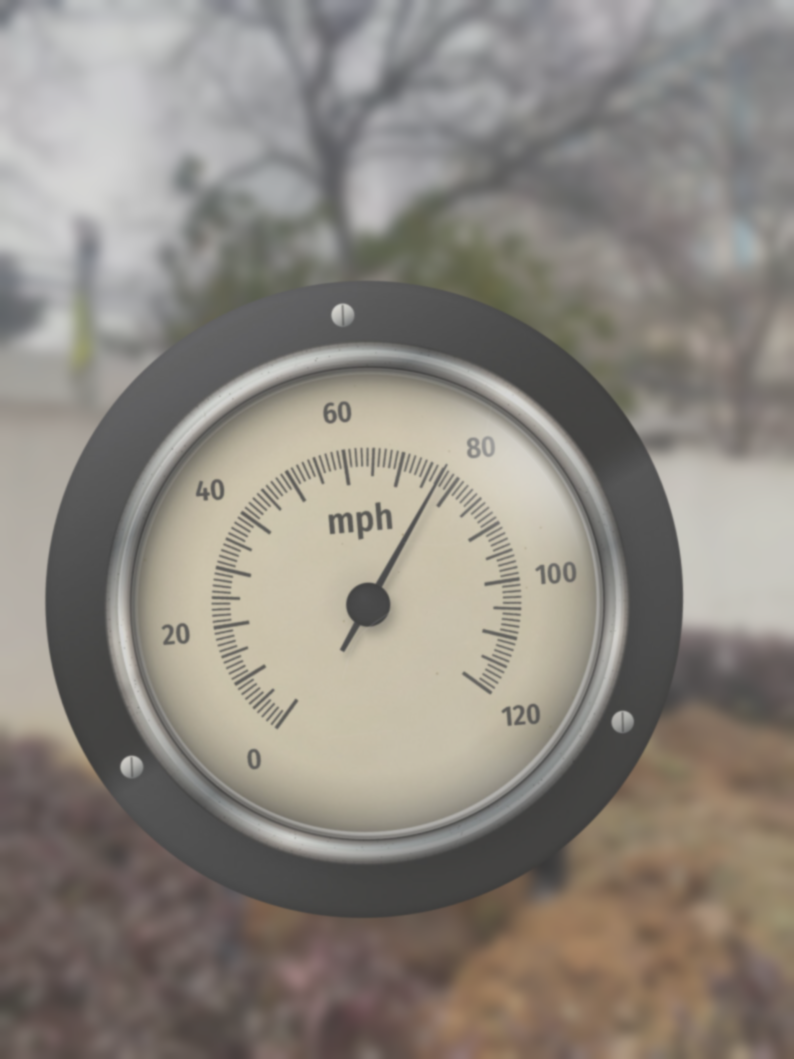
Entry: 77mph
